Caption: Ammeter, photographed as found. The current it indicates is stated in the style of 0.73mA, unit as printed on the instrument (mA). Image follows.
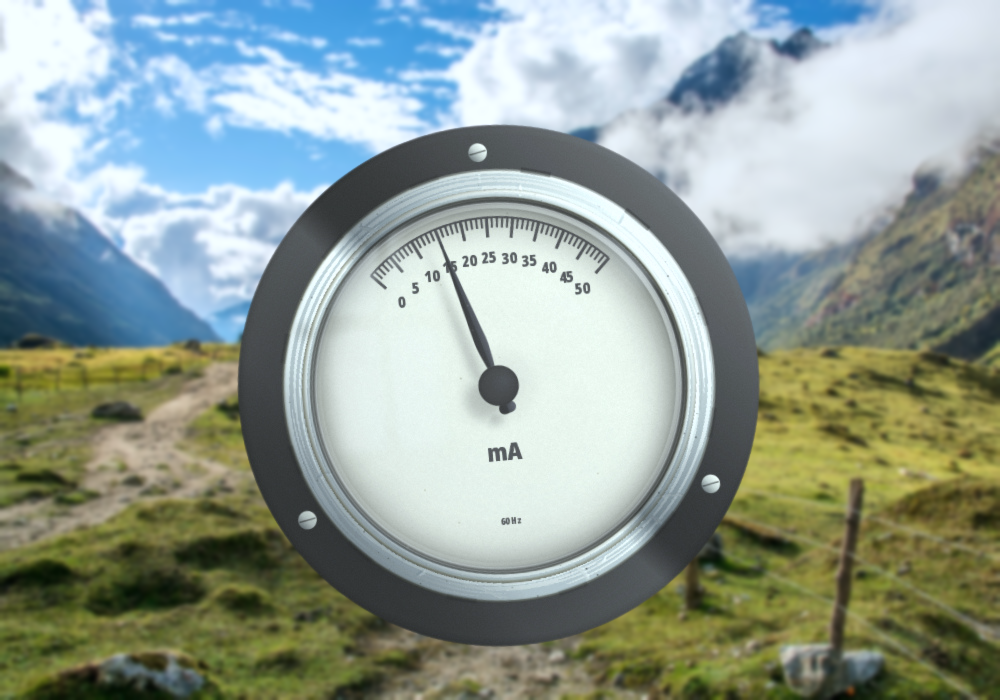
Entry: 15mA
